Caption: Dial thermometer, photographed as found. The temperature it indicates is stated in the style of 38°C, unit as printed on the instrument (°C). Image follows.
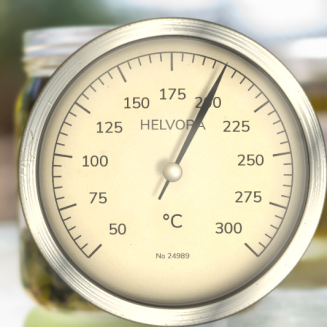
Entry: 200°C
